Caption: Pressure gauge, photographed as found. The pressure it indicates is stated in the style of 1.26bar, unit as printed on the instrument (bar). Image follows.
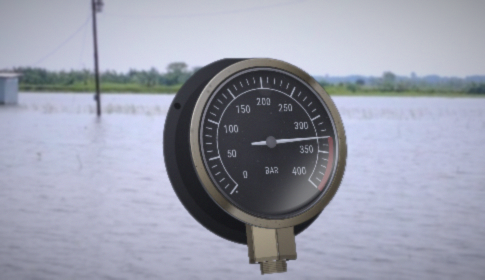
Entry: 330bar
